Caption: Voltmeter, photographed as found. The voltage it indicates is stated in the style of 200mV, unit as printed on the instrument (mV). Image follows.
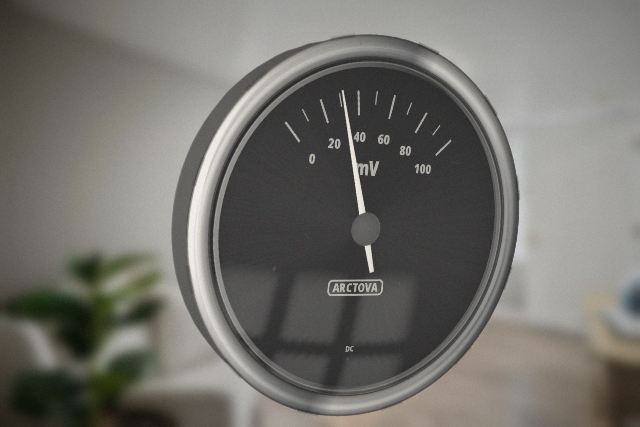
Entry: 30mV
